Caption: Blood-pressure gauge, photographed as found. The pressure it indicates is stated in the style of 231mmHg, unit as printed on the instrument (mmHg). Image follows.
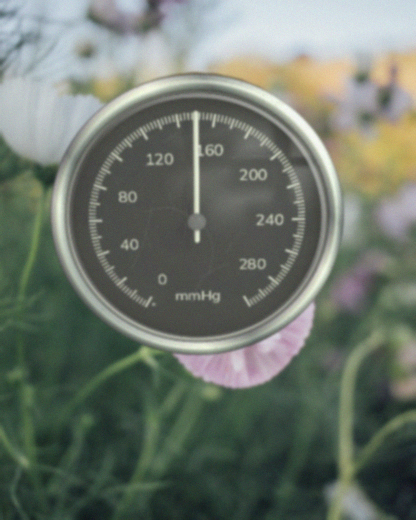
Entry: 150mmHg
